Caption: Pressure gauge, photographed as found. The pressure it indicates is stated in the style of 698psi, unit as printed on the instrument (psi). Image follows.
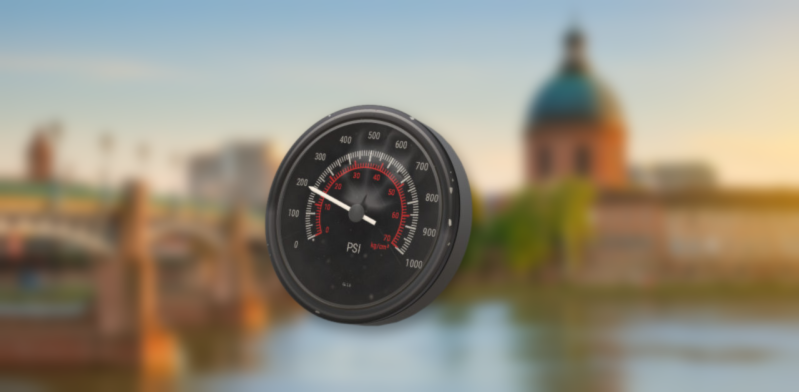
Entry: 200psi
